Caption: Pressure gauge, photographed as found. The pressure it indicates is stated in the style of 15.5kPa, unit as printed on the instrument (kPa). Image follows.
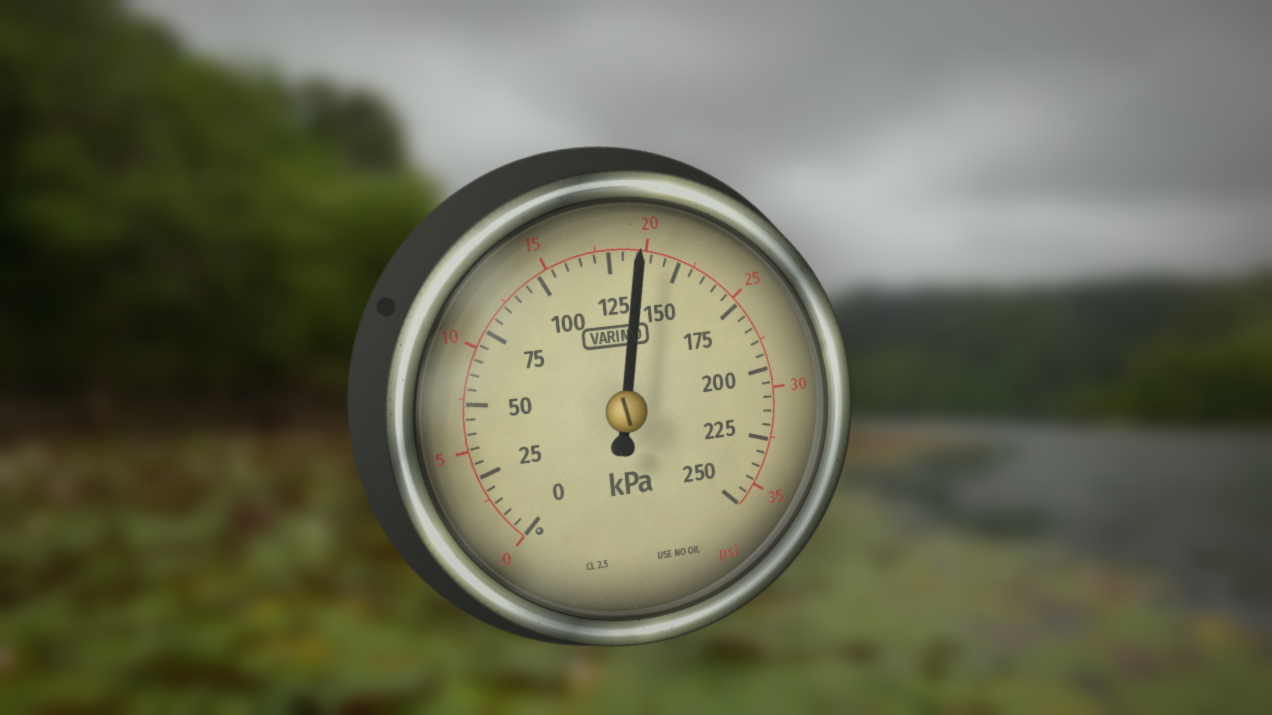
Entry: 135kPa
